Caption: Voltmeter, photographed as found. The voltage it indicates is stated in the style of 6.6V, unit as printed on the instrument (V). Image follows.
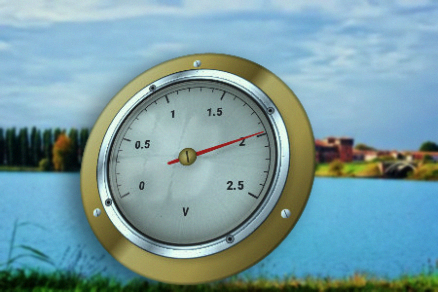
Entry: 2V
